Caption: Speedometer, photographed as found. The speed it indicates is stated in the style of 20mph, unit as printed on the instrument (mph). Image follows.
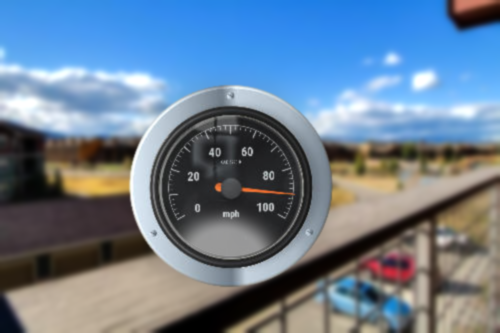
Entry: 90mph
